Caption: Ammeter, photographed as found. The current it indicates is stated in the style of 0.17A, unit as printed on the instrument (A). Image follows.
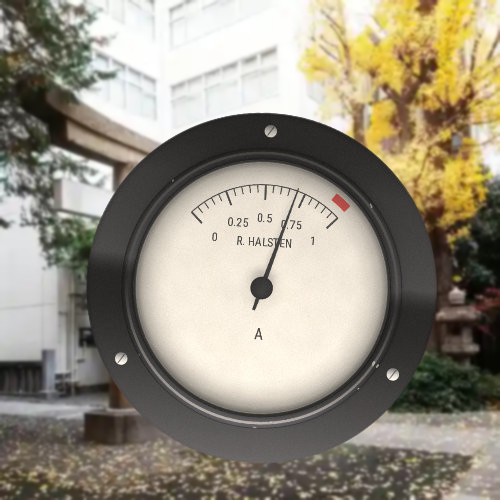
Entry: 0.7A
